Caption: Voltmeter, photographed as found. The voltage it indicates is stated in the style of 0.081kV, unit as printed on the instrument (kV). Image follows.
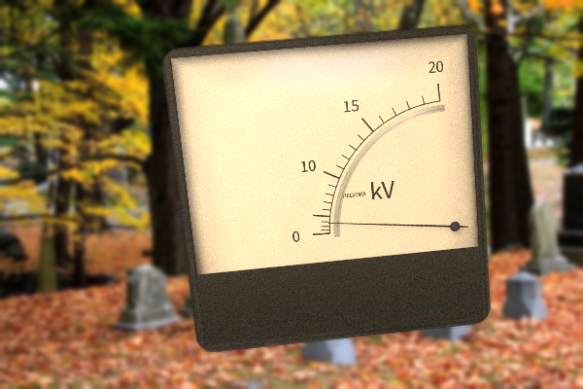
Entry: 4kV
